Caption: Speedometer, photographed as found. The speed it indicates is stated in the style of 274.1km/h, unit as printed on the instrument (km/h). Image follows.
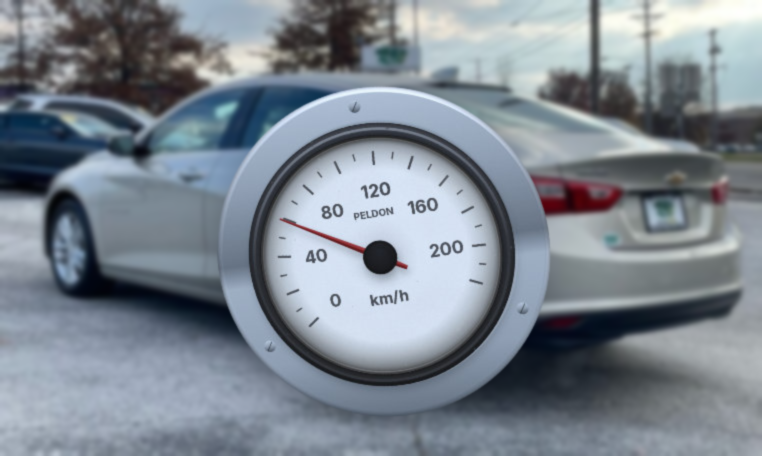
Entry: 60km/h
